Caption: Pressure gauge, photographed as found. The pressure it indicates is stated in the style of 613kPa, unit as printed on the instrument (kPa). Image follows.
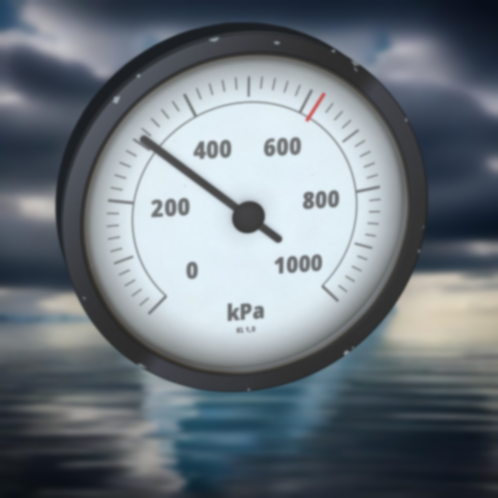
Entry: 310kPa
